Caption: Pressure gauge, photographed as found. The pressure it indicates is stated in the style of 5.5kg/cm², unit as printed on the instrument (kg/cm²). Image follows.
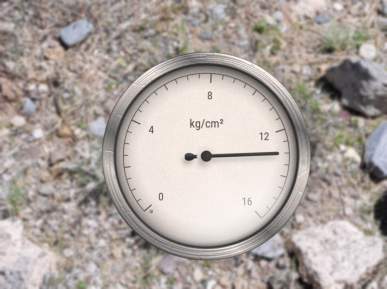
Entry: 13kg/cm²
